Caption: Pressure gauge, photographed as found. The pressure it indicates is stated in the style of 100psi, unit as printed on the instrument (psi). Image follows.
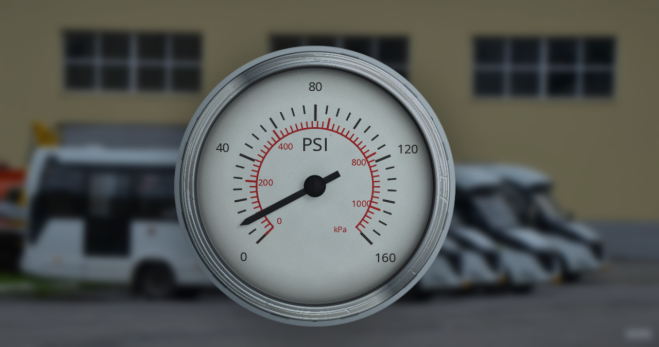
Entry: 10psi
